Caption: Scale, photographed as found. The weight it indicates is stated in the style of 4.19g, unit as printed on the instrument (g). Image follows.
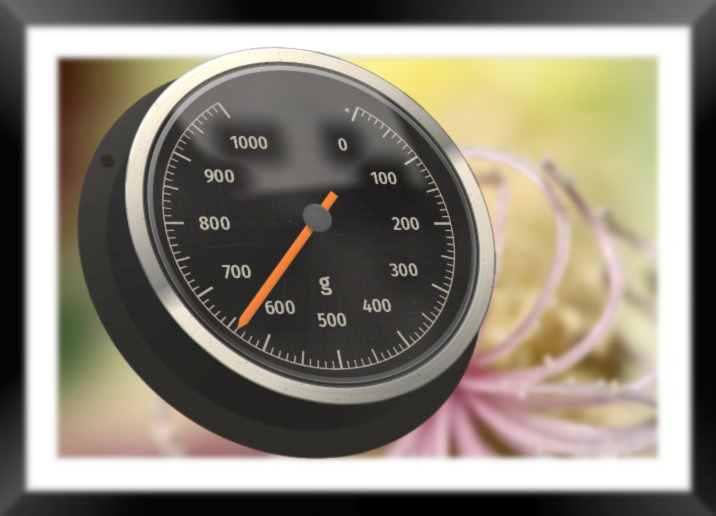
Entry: 640g
